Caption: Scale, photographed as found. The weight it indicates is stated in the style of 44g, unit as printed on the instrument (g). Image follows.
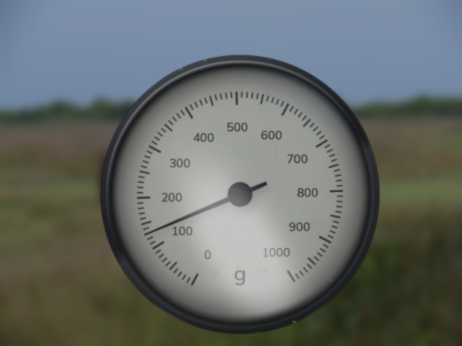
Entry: 130g
